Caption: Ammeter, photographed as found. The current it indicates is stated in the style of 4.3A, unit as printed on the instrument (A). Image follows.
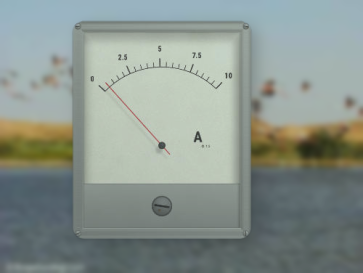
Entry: 0.5A
